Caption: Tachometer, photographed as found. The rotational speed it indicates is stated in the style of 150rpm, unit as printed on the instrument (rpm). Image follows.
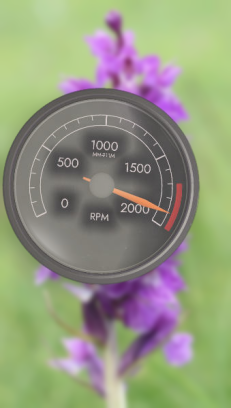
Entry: 1900rpm
